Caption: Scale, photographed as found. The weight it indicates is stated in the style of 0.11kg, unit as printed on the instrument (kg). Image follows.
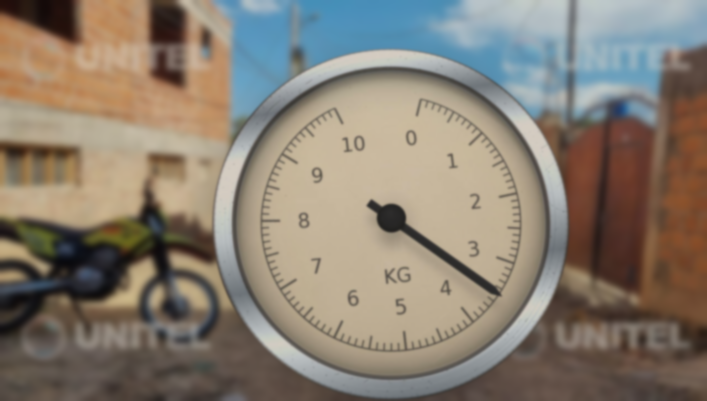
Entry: 3.5kg
